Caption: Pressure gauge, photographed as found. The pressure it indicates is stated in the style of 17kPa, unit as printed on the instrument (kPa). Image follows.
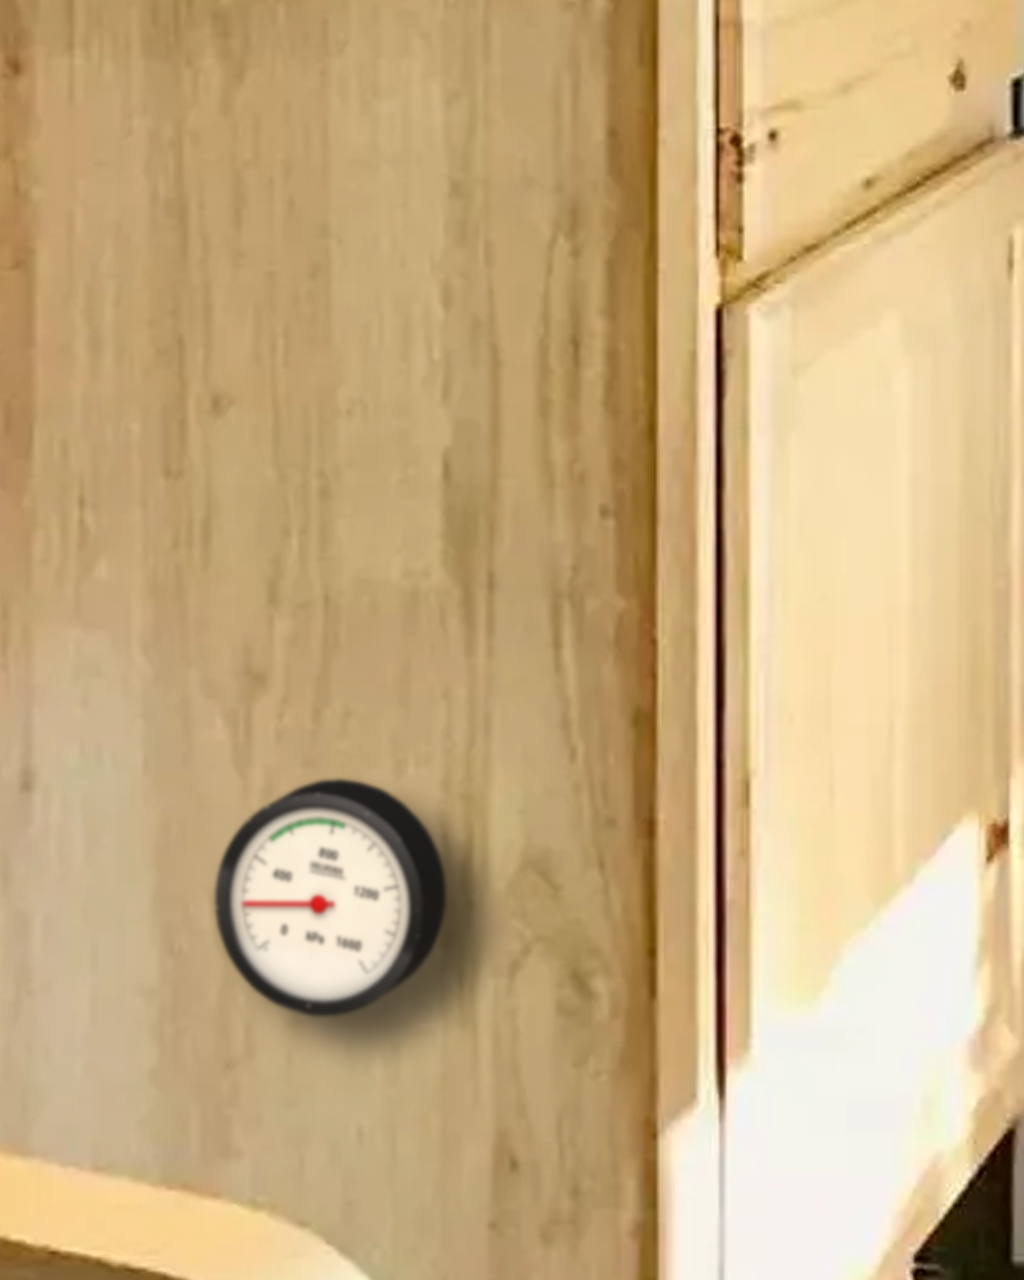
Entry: 200kPa
